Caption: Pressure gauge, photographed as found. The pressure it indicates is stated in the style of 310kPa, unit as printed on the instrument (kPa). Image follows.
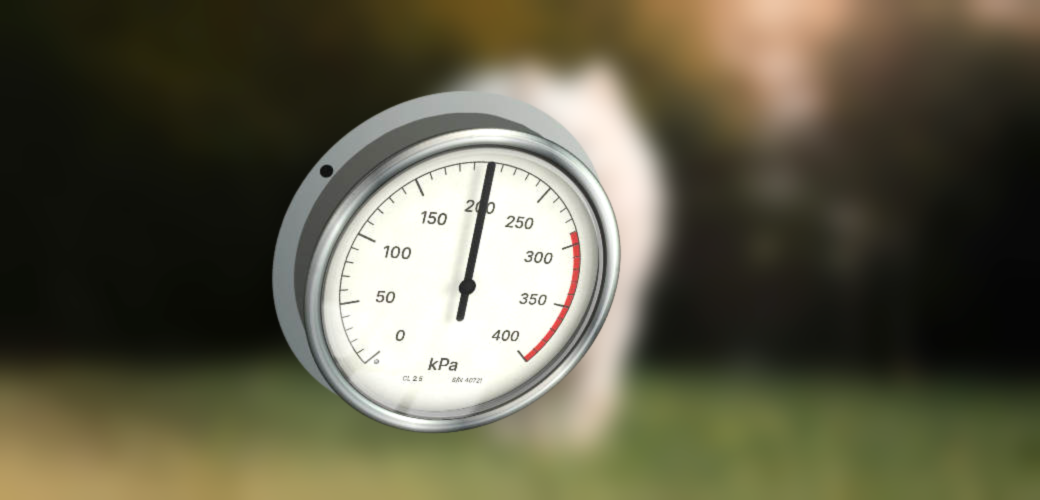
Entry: 200kPa
